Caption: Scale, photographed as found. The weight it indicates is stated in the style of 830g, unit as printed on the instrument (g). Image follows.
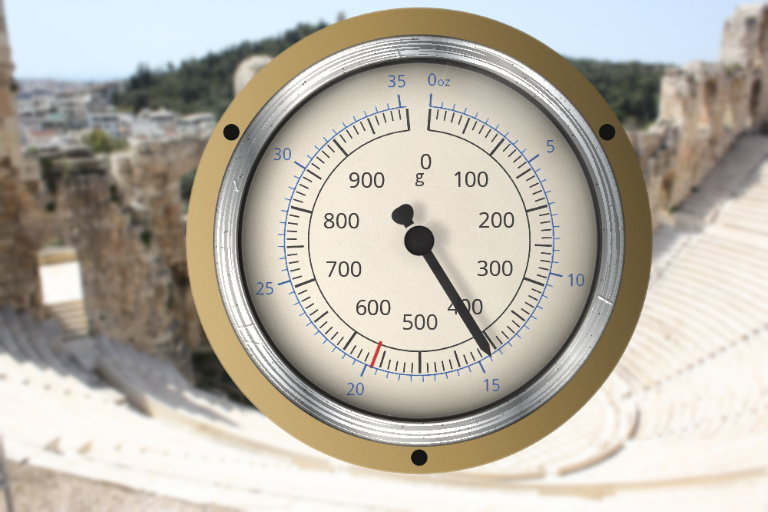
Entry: 410g
